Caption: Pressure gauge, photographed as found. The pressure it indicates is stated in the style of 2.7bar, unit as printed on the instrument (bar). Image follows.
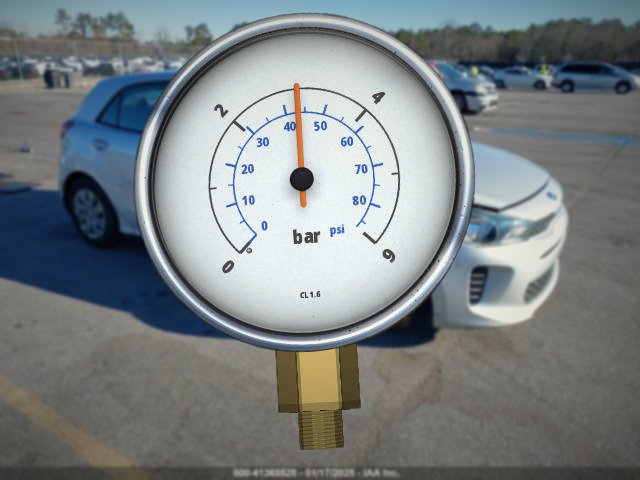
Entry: 3bar
